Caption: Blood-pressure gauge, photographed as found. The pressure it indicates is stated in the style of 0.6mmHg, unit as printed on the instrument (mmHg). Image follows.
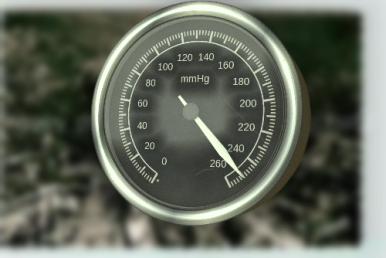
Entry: 250mmHg
